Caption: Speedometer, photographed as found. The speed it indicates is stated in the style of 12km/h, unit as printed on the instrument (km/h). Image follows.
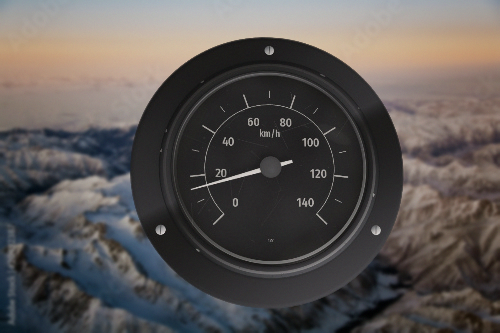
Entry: 15km/h
